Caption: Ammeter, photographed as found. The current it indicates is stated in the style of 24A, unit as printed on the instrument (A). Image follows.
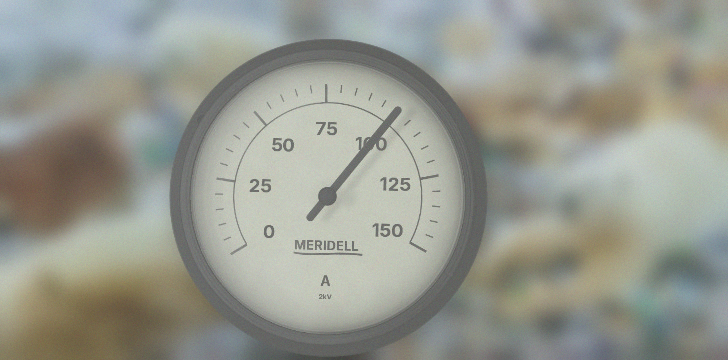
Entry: 100A
